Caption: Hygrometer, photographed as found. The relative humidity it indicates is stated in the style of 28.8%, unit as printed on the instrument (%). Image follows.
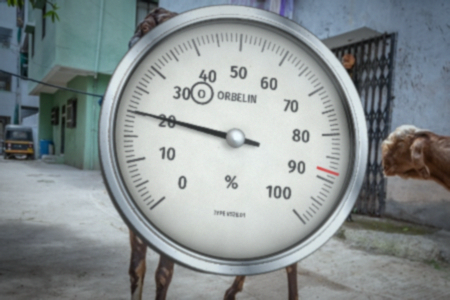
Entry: 20%
